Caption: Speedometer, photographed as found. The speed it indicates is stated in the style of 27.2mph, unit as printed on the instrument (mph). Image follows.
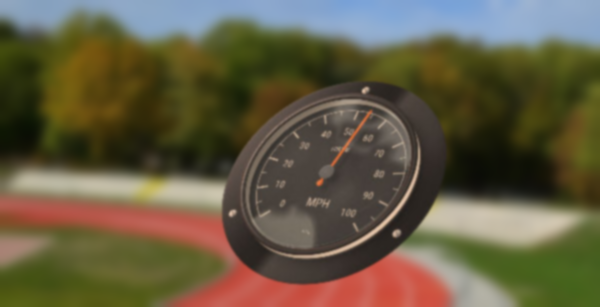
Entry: 55mph
